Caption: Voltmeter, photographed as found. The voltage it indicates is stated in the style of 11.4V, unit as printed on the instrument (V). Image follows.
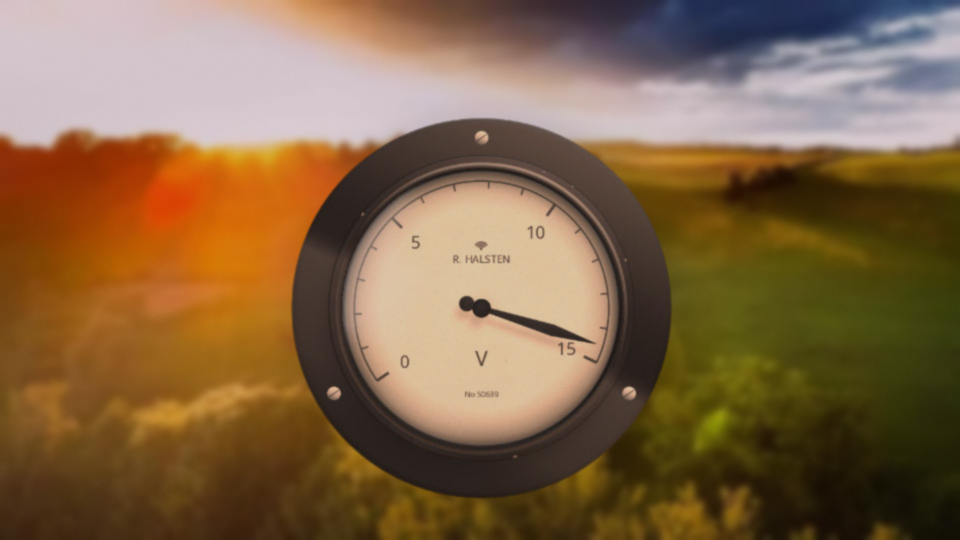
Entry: 14.5V
